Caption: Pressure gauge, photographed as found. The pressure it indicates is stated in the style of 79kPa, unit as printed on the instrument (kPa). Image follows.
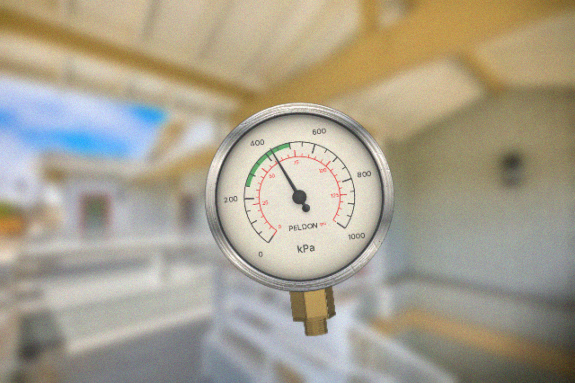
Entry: 425kPa
